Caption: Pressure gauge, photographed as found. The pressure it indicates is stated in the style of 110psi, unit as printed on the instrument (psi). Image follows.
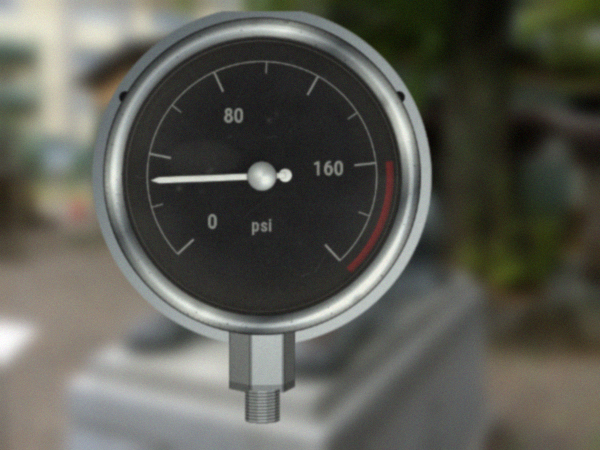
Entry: 30psi
